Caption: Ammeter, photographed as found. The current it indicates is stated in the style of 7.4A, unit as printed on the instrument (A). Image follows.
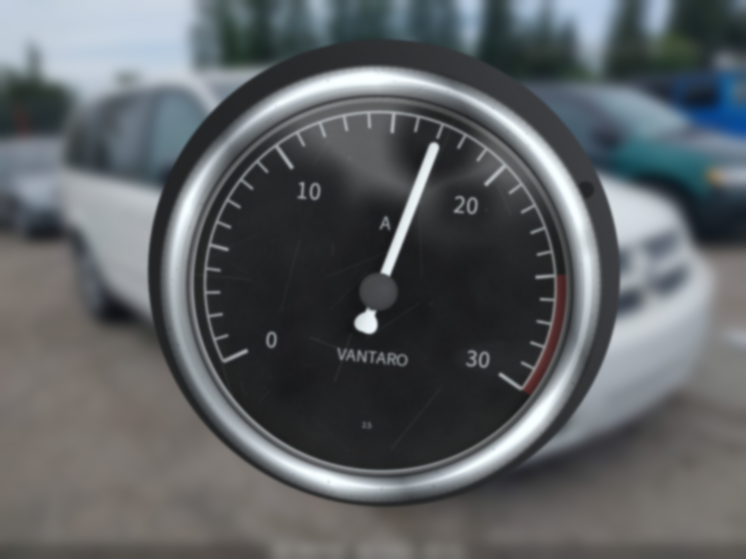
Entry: 17A
